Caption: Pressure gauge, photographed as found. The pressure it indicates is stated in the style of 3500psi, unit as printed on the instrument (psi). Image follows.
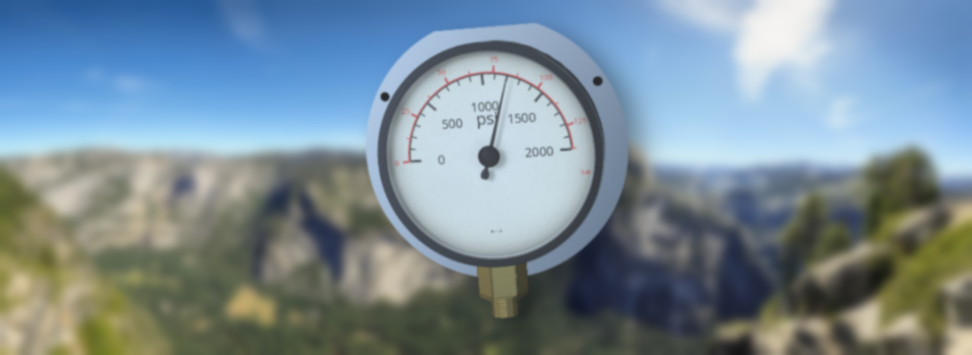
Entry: 1200psi
